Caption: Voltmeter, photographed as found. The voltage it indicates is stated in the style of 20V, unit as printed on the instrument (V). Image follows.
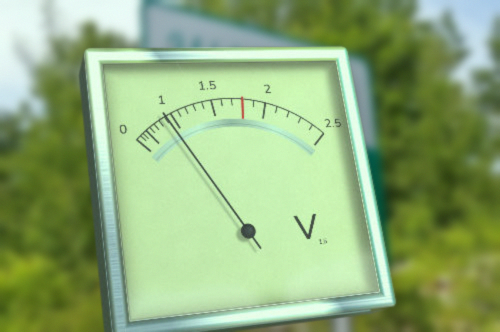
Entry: 0.9V
